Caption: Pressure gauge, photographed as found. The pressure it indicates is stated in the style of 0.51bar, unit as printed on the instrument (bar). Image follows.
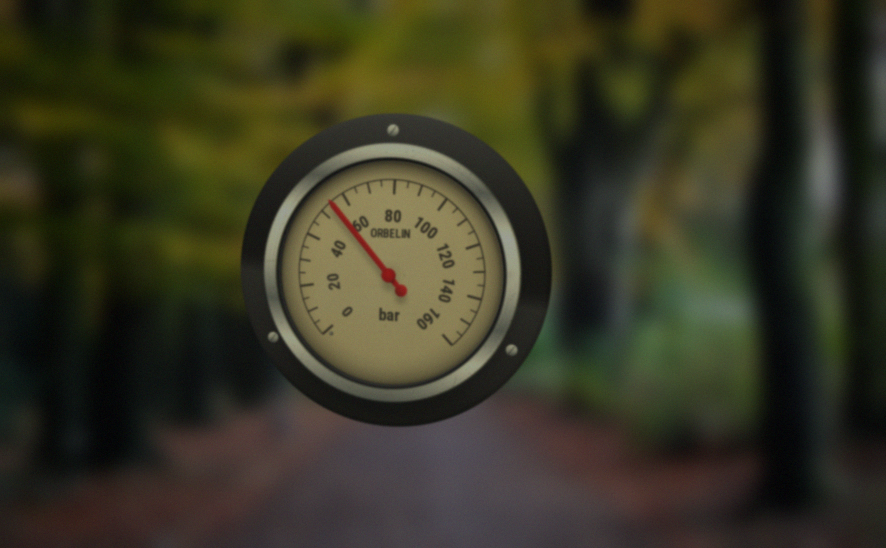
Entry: 55bar
